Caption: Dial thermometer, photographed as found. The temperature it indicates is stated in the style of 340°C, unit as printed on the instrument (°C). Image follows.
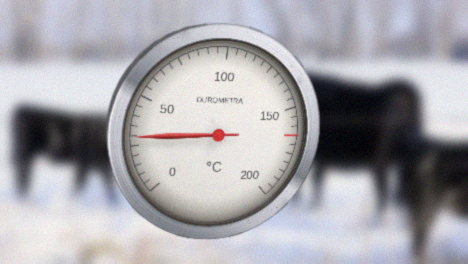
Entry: 30°C
